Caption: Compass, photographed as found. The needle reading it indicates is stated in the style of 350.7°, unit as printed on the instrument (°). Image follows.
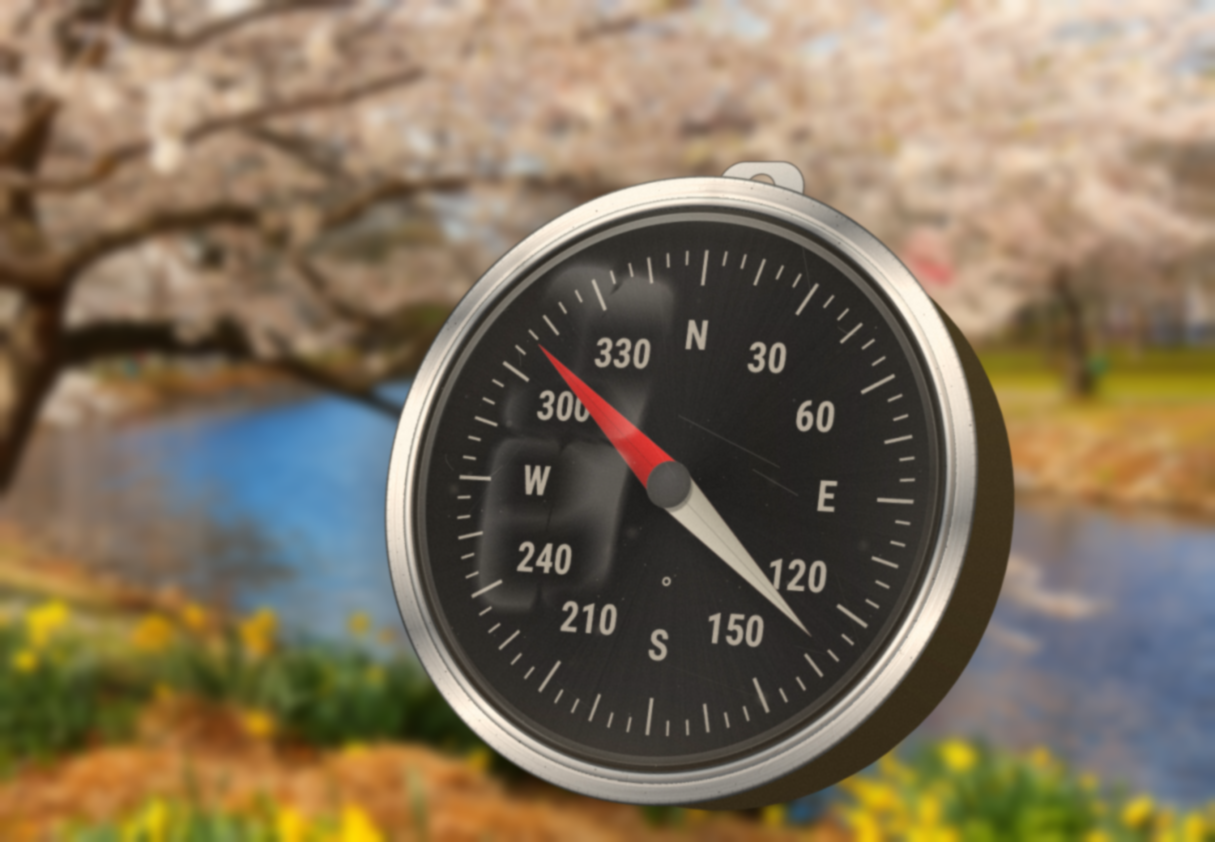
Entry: 310°
